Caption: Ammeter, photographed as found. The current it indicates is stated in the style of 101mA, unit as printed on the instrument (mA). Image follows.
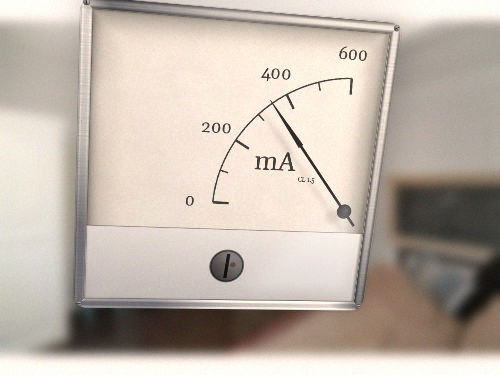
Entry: 350mA
